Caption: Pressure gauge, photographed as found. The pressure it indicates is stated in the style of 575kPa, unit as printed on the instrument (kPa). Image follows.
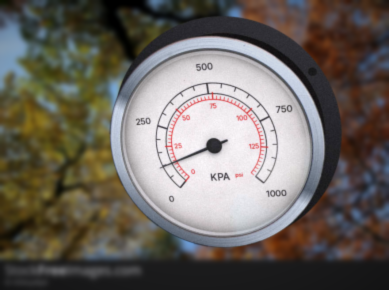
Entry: 100kPa
